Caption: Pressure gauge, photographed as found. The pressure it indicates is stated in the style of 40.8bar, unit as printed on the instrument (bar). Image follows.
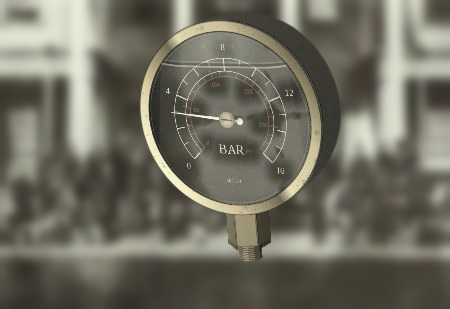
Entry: 3bar
